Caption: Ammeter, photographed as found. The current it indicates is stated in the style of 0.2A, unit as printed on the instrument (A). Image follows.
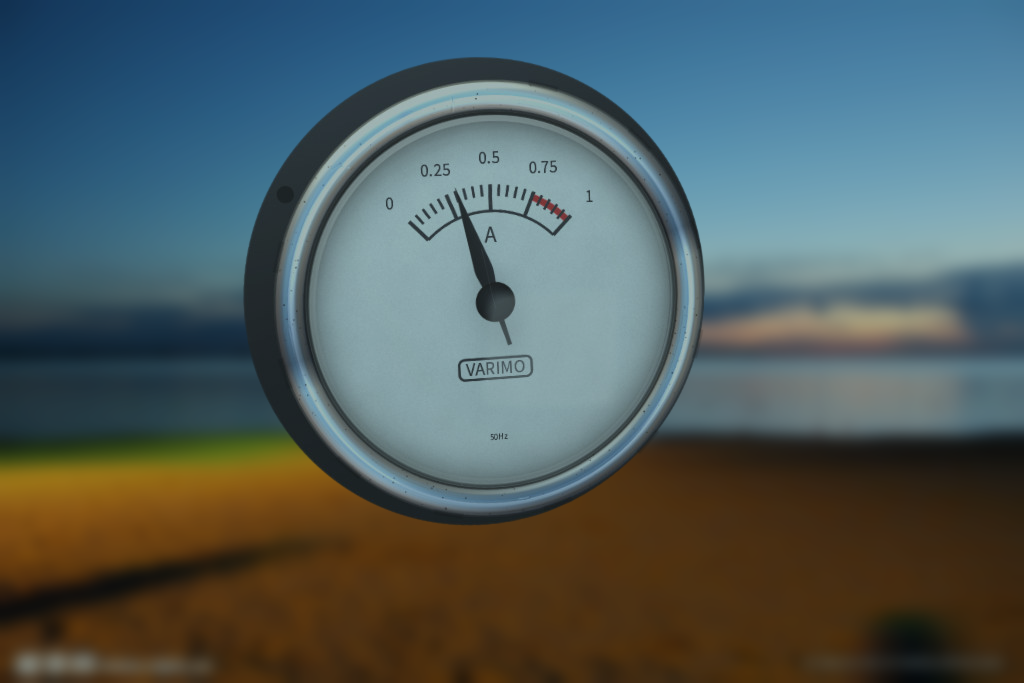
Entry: 0.3A
